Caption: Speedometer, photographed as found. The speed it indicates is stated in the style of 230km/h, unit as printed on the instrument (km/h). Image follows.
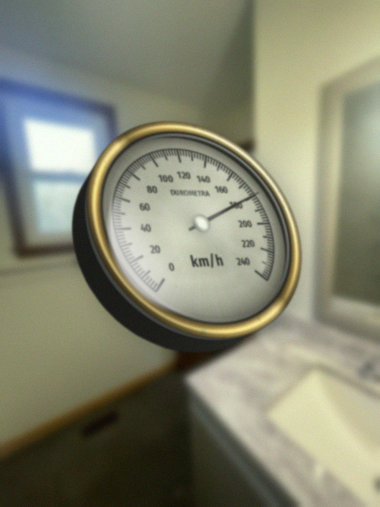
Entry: 180km/h
